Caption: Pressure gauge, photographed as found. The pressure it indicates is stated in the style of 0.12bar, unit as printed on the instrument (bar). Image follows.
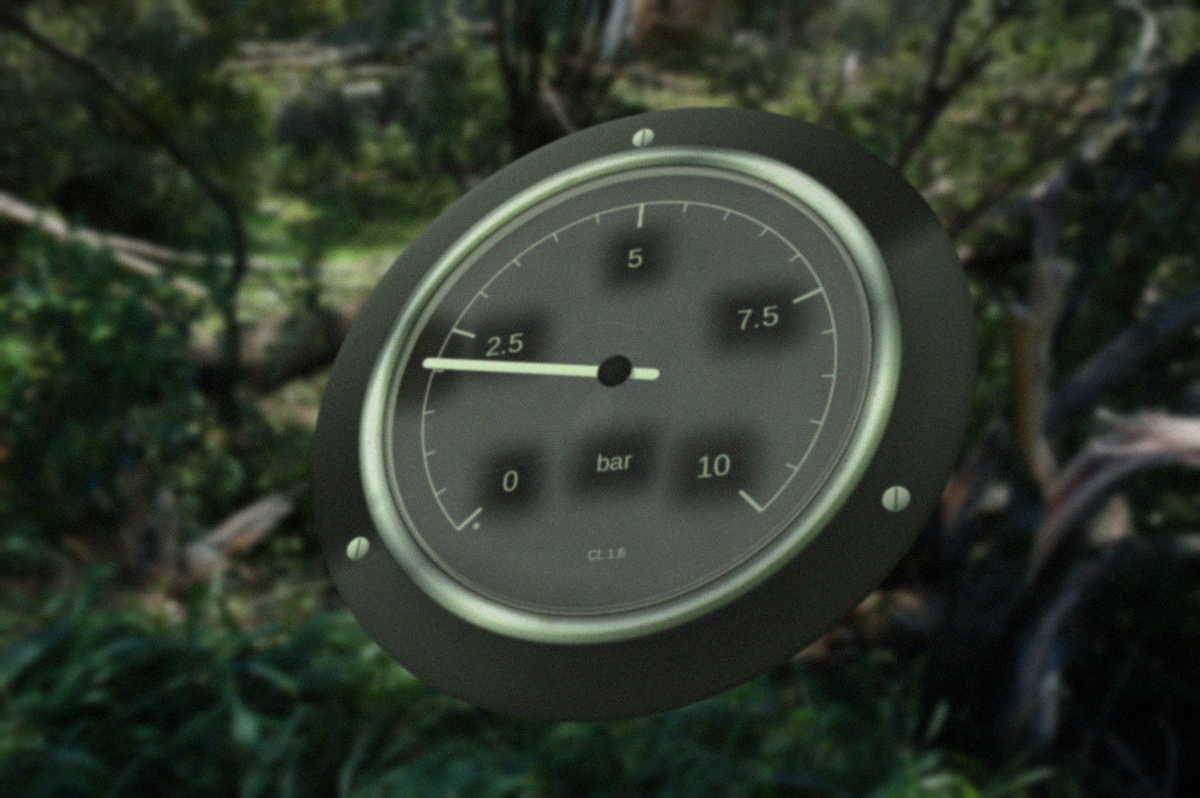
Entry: 2bar
